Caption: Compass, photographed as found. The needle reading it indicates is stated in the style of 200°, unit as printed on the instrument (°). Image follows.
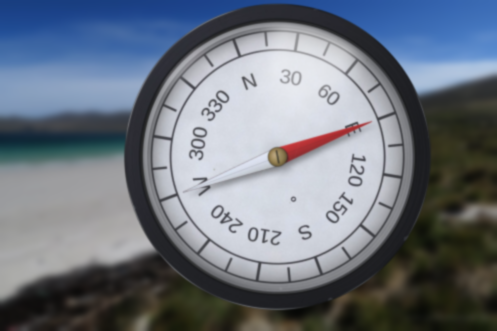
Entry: 90°
